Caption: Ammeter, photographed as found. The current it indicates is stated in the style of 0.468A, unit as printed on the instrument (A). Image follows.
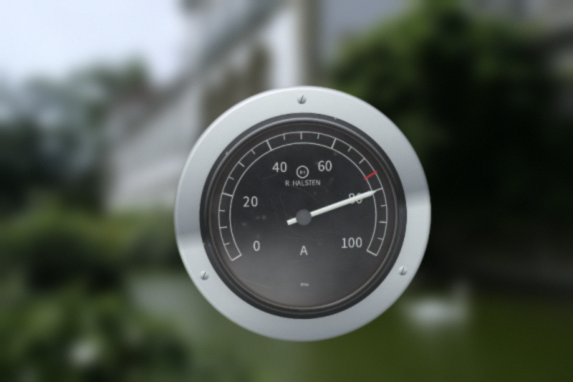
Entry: 80A
